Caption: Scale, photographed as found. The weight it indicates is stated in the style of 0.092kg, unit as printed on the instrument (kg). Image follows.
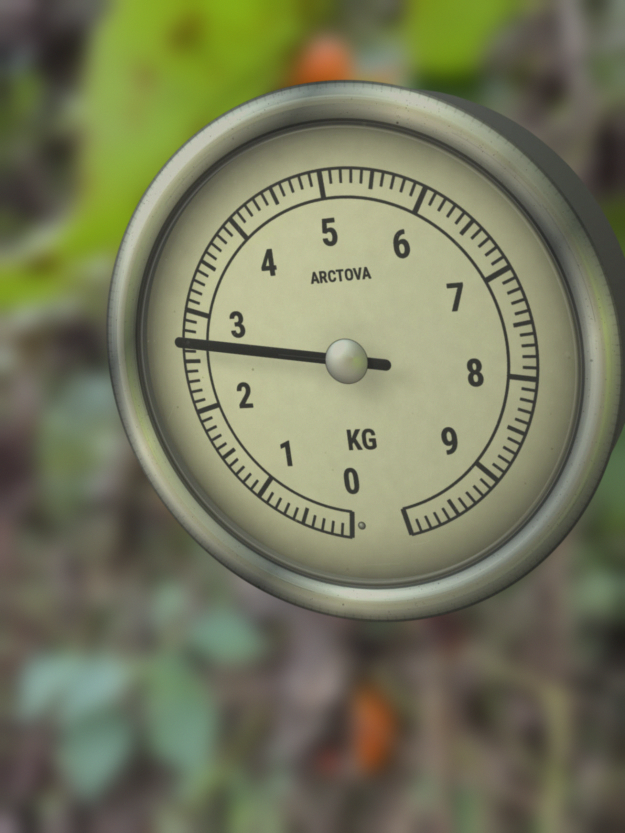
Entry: 2.7kg
